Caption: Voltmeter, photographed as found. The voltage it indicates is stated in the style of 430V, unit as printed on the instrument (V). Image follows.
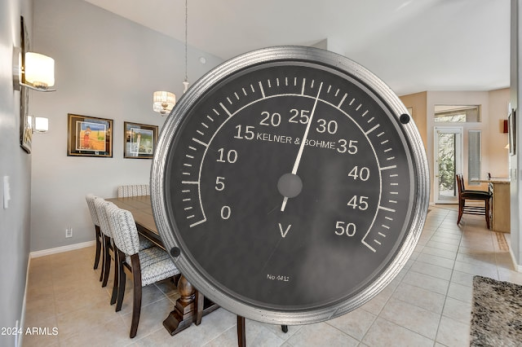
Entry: 27V
